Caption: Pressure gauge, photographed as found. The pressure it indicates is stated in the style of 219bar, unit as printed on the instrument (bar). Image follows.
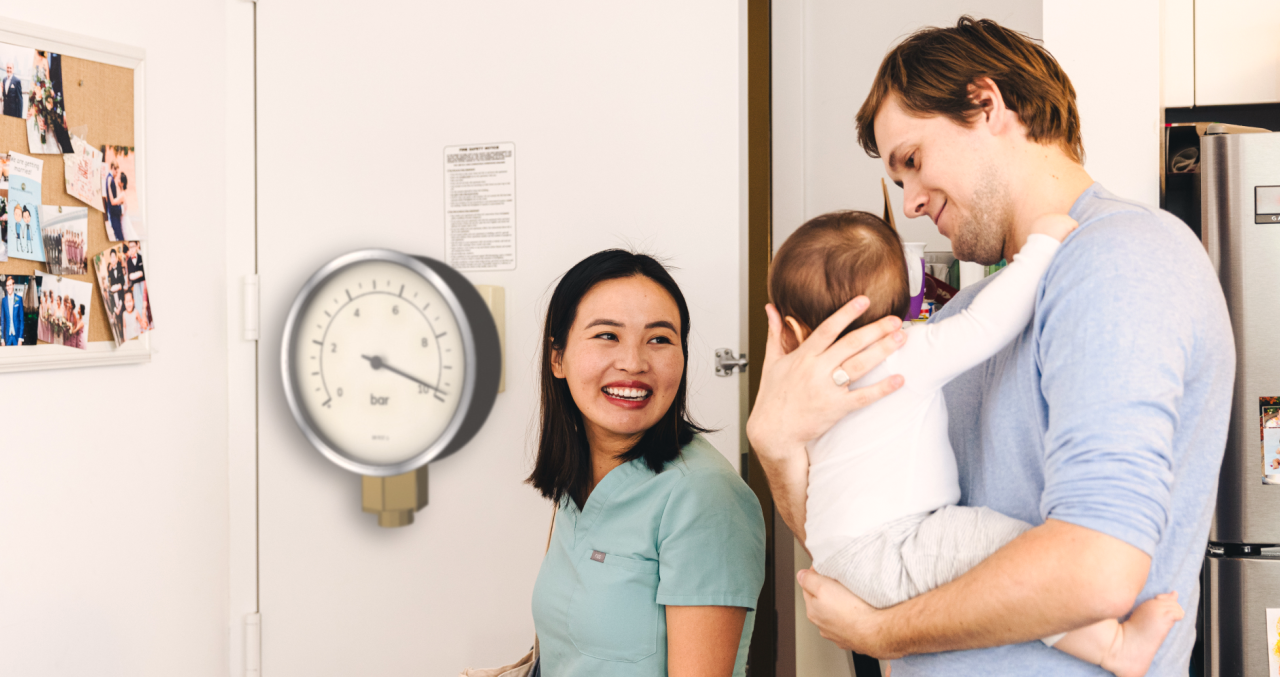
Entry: 9.75bar
